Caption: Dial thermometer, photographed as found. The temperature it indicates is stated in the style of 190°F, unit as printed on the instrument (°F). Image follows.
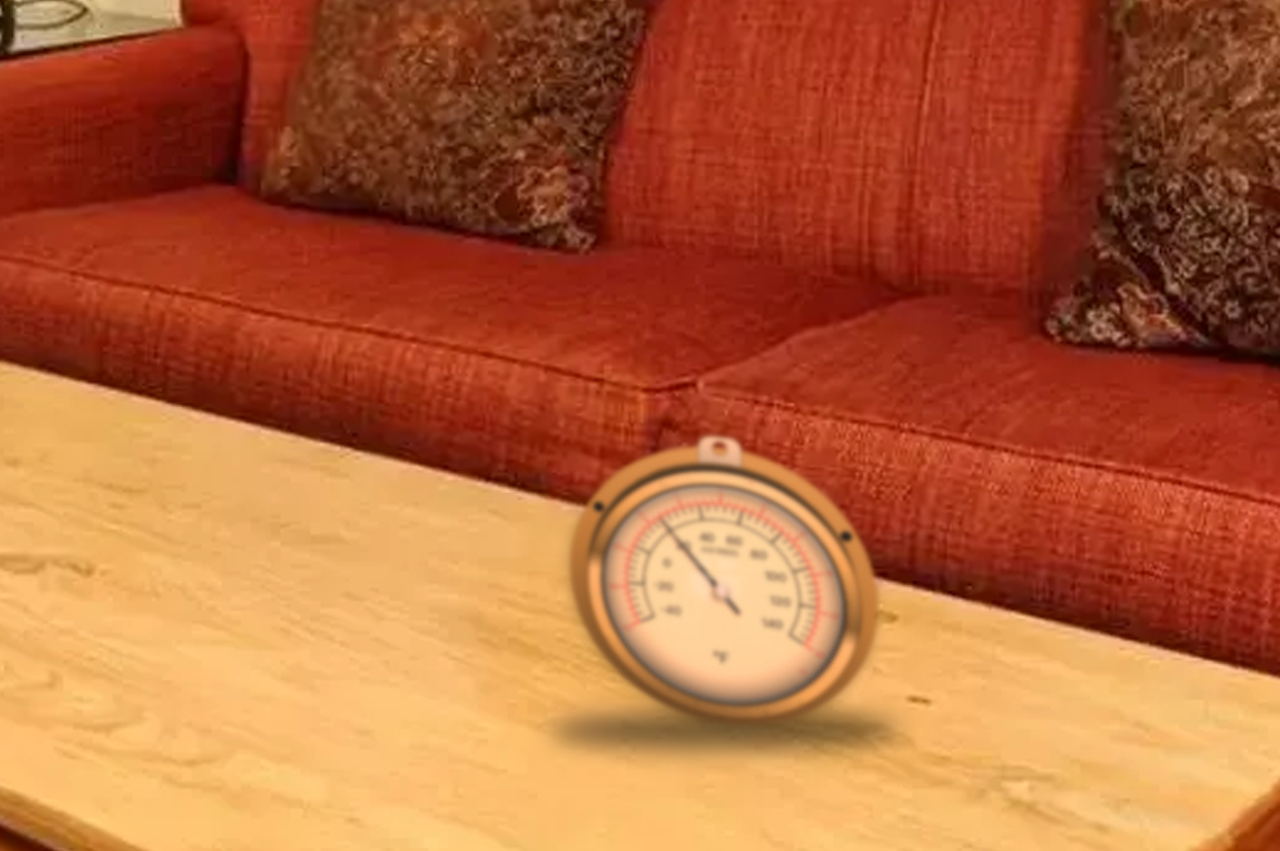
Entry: 20°F
